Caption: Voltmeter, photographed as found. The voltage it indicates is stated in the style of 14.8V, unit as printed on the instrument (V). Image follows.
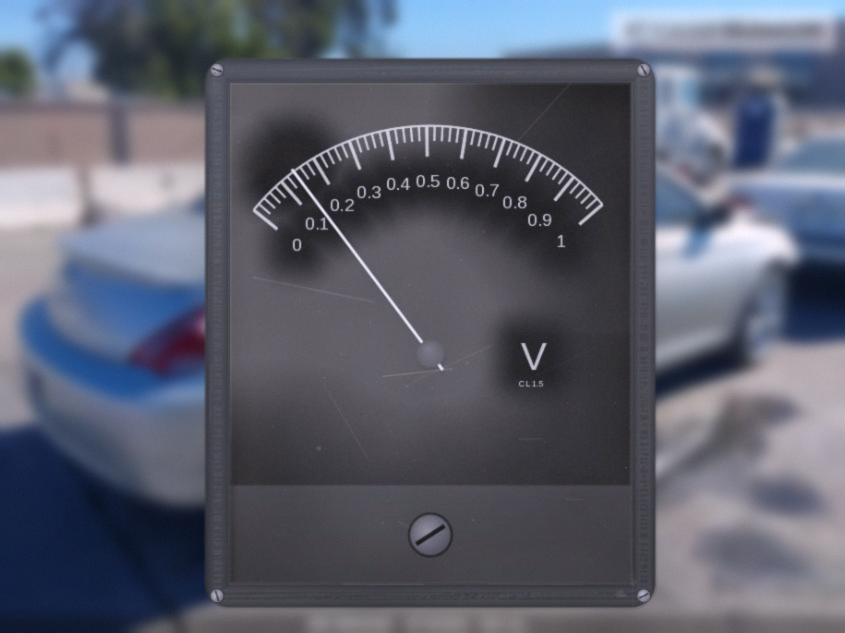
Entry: 0.14V
